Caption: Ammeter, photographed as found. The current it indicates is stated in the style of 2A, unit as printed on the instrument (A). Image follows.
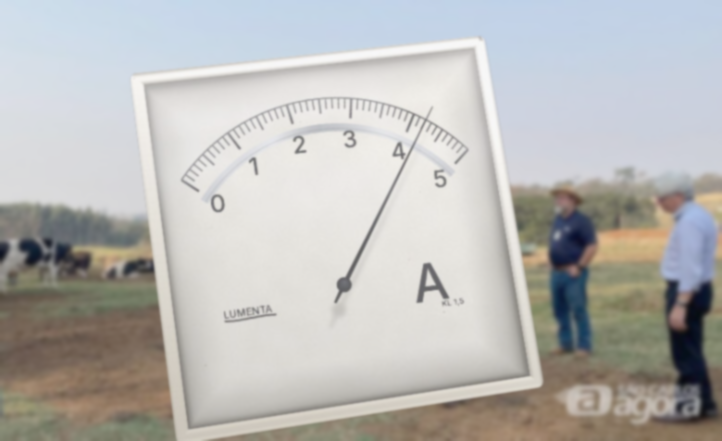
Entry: 4.2A
